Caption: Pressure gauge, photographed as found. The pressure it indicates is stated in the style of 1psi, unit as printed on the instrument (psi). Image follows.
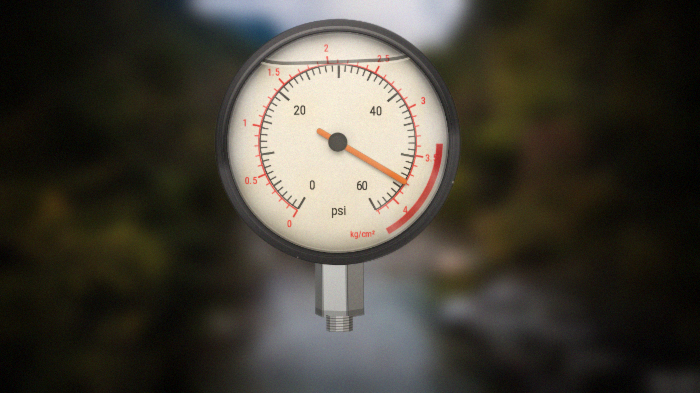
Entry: 54psi
